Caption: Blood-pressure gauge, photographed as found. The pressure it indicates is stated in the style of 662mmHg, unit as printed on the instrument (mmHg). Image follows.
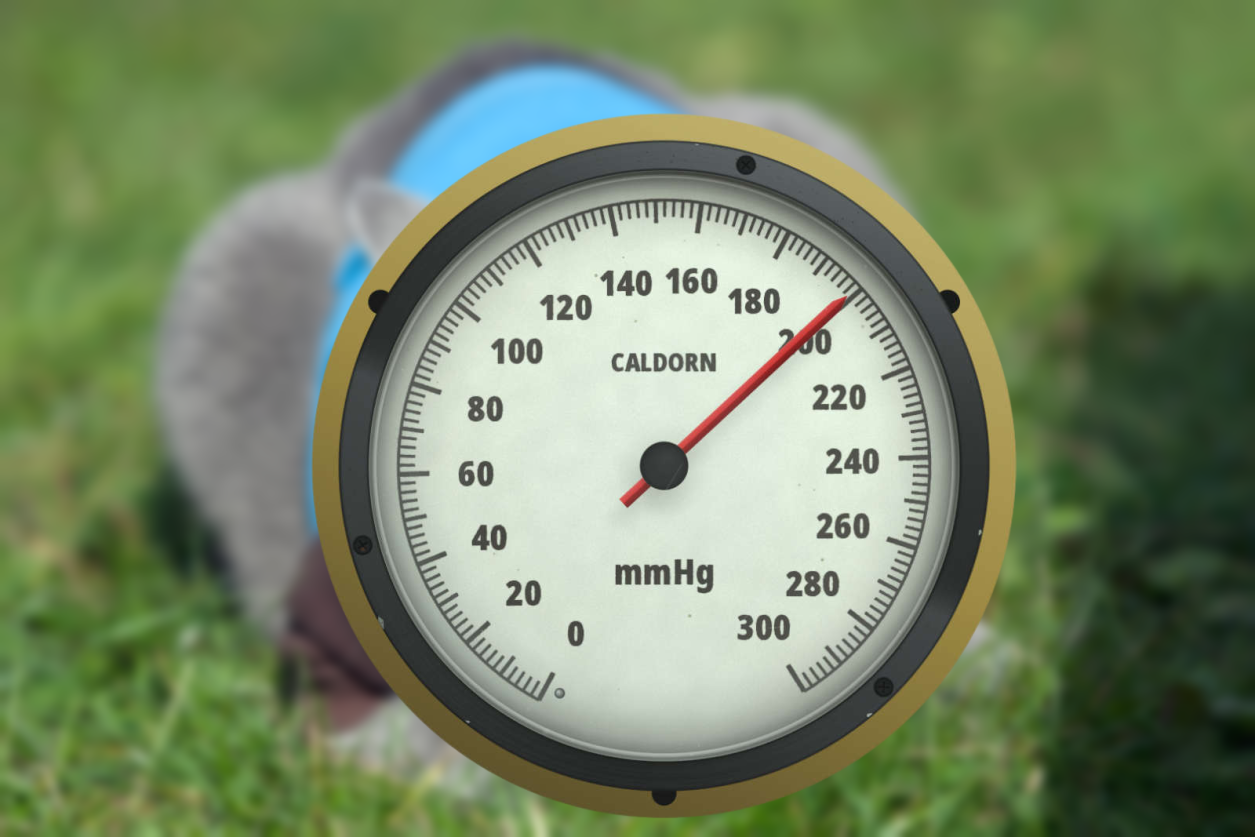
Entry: 199mmHg
